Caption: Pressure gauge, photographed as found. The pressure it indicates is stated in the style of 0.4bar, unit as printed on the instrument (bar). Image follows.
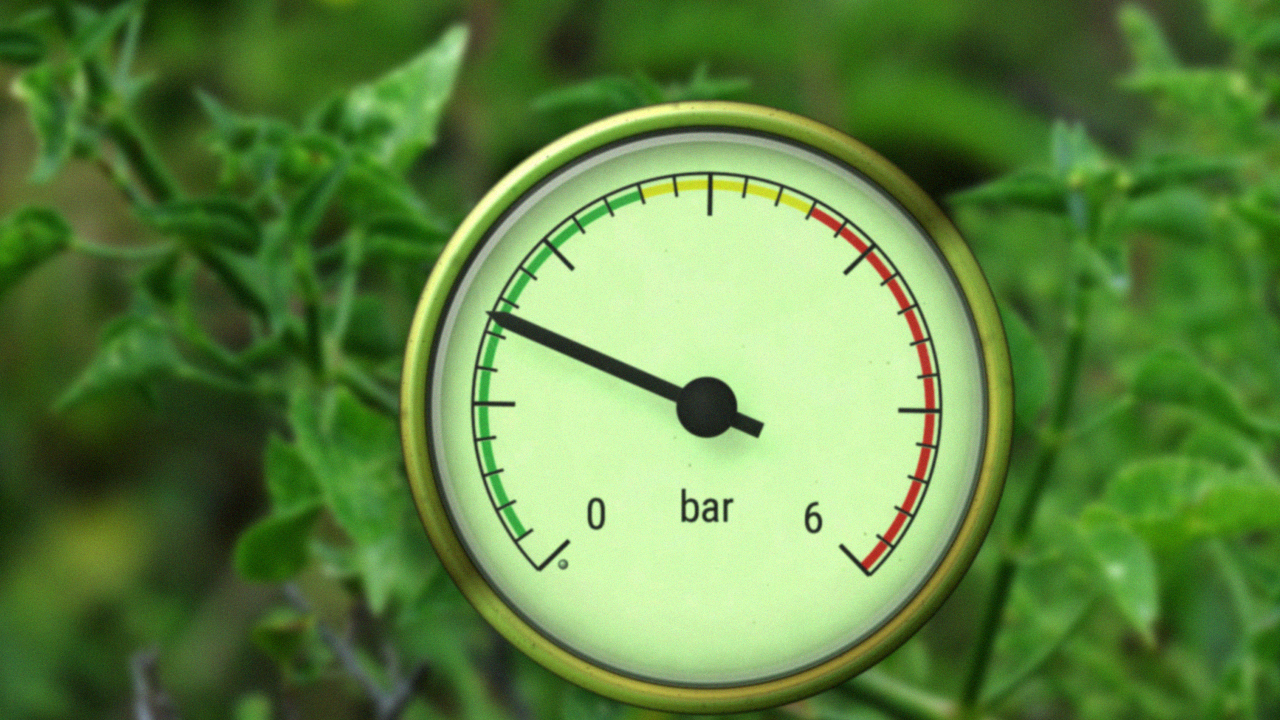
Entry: 1.5bar
